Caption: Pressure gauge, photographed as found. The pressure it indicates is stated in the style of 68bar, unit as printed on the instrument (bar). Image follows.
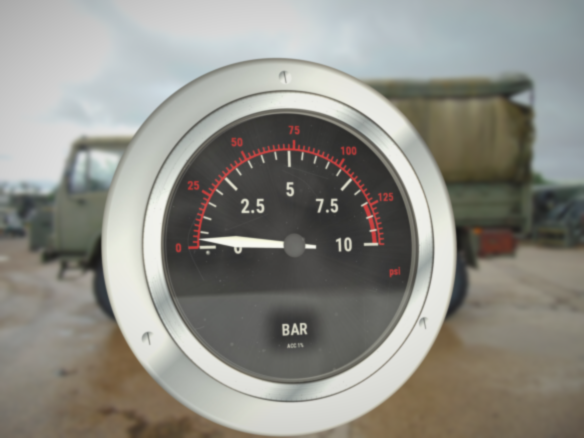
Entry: 0.25bar
